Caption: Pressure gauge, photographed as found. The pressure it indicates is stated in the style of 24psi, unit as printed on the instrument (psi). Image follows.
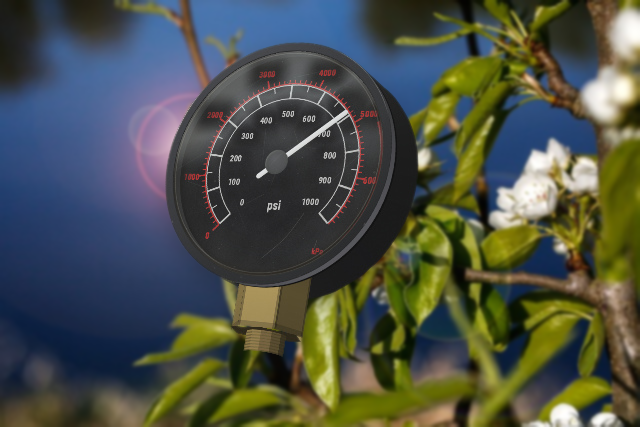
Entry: 700psi
